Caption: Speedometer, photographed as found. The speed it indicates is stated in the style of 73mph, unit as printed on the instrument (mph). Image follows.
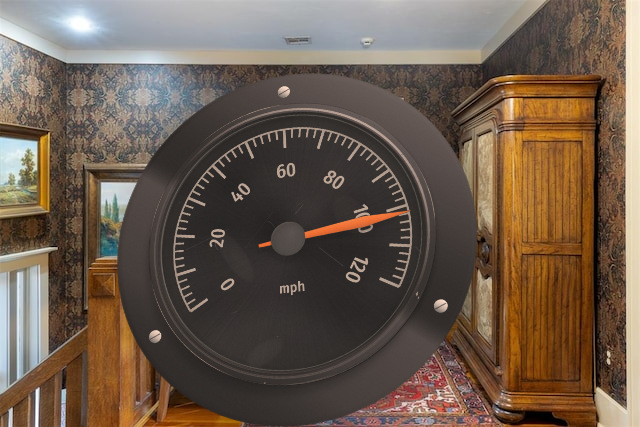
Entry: 102mph
